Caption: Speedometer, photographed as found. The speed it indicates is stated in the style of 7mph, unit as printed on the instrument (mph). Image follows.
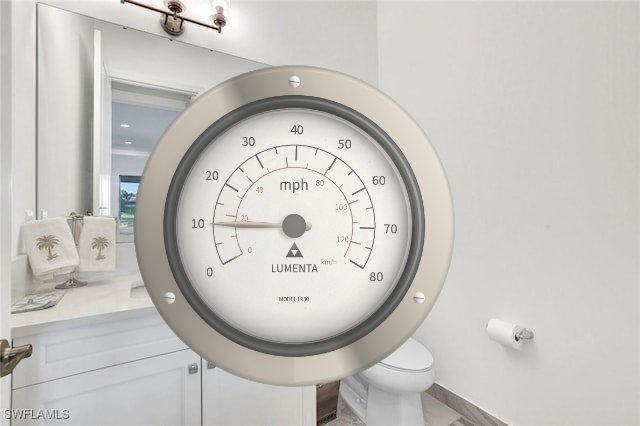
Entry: 10mph
